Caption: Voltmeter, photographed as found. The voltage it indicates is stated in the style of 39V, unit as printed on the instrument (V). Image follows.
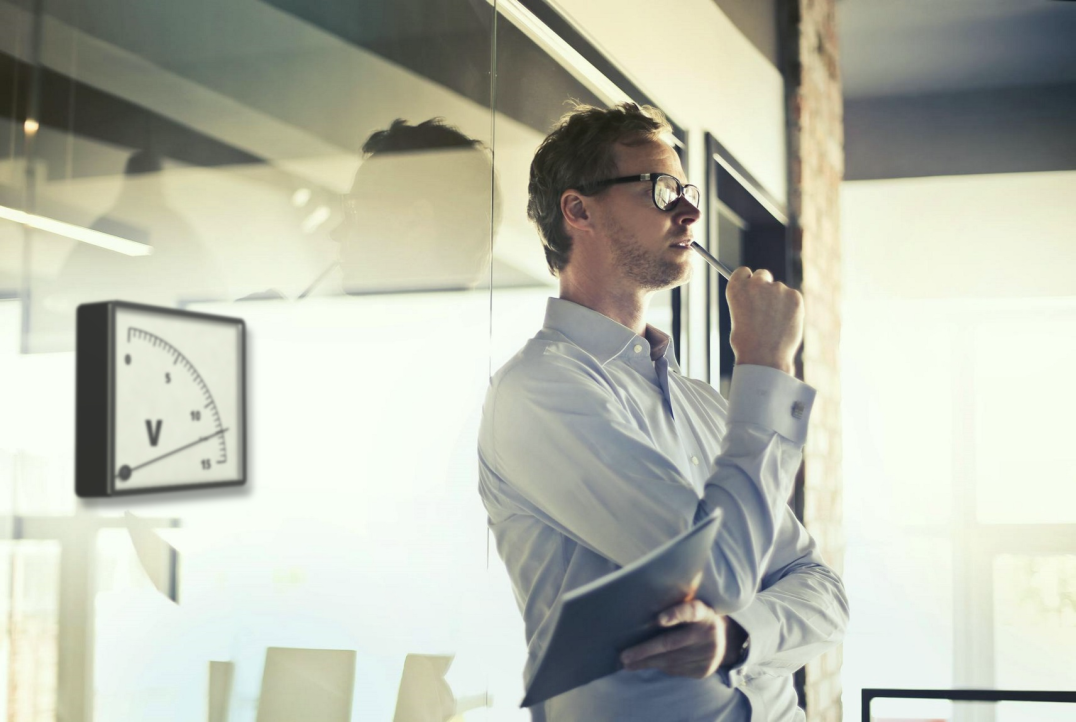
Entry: 12.5V
